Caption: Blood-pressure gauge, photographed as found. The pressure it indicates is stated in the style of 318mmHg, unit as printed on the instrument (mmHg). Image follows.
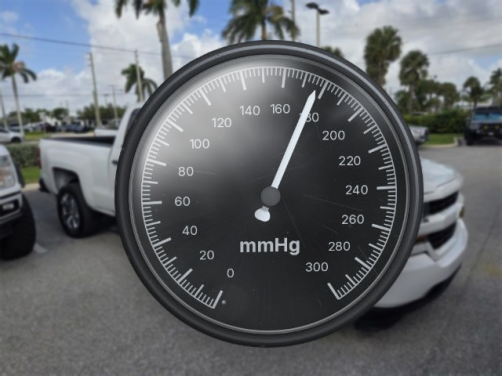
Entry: 176mmHg
